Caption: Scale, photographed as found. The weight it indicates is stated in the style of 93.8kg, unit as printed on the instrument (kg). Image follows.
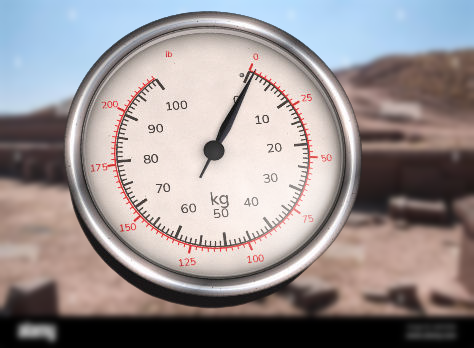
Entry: 1kg
